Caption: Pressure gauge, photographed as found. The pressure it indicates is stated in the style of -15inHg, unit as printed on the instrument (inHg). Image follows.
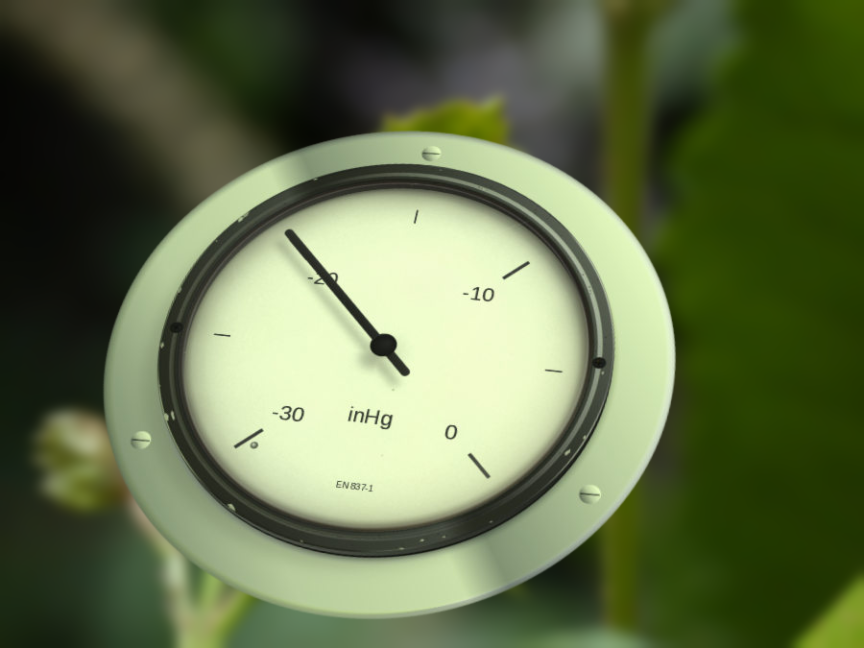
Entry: -20inHg
